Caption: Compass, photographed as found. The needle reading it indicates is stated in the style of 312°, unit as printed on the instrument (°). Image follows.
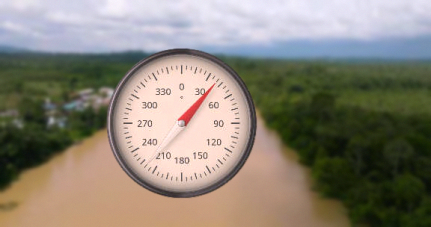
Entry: 40°
